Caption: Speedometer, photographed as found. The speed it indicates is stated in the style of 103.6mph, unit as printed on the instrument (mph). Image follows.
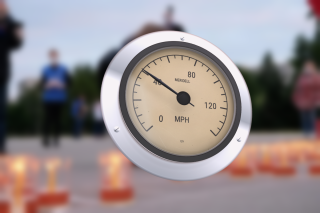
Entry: 40mph
